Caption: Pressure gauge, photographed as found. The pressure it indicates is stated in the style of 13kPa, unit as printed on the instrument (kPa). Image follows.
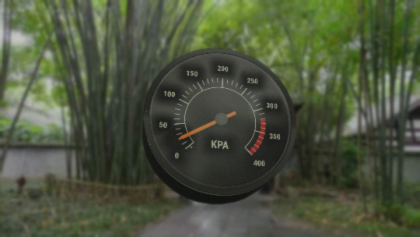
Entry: 20kPa
